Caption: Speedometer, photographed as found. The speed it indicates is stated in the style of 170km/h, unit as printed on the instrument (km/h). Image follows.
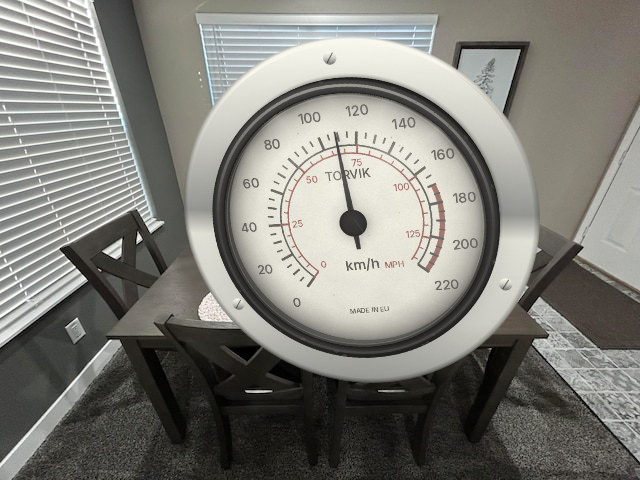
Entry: 110km/h
